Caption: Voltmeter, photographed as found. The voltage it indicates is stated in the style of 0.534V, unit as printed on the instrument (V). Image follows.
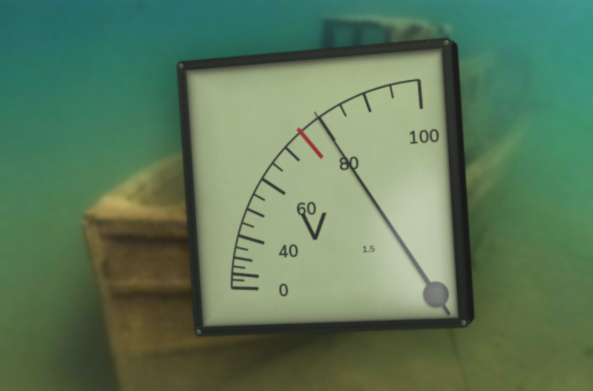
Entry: 80V
